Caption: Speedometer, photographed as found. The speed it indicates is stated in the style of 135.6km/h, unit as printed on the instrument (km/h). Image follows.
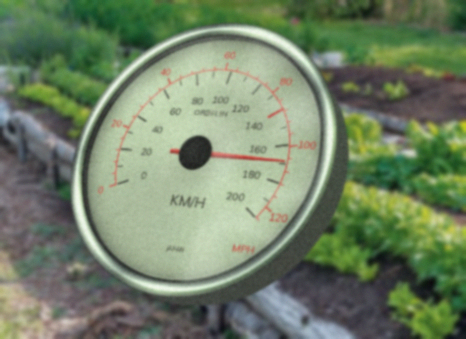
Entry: 170km/h
